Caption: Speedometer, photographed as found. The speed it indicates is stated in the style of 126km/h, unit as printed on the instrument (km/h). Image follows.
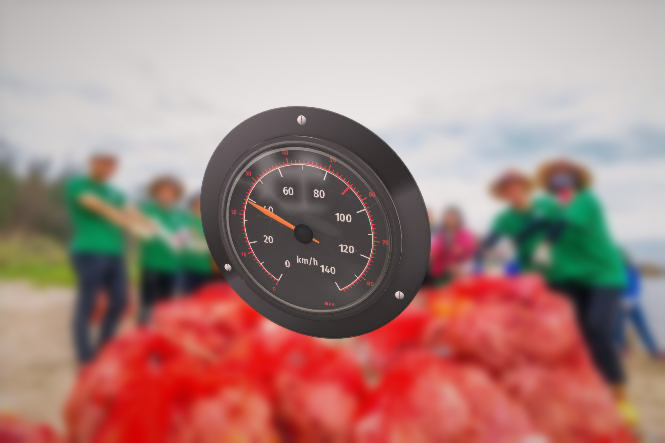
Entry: 40km/h
